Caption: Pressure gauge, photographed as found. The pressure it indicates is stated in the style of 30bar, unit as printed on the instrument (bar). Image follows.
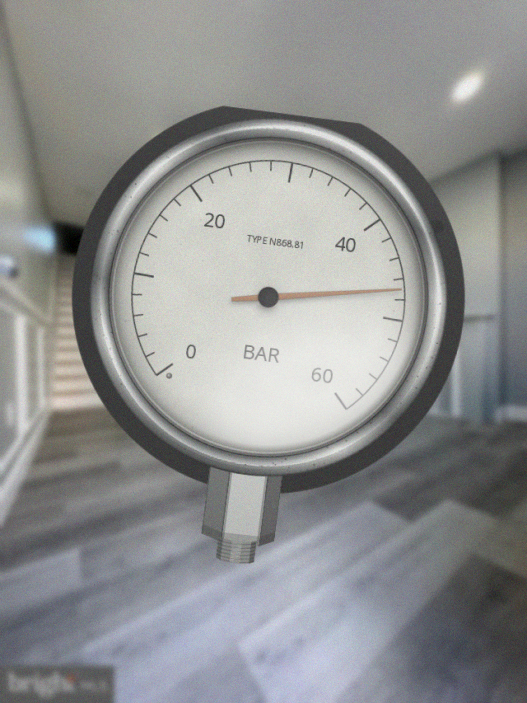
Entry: 47bar
